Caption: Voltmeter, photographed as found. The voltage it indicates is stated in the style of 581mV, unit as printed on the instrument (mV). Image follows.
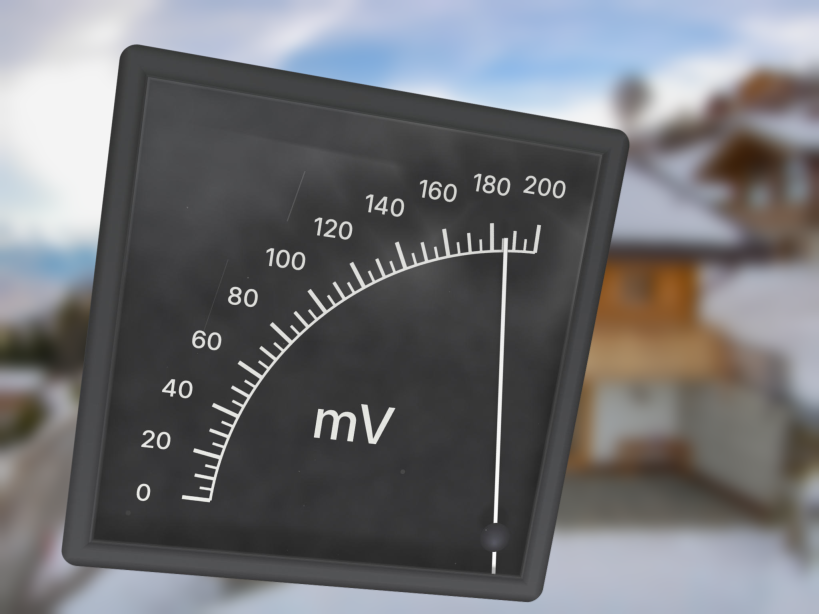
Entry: 185mV
